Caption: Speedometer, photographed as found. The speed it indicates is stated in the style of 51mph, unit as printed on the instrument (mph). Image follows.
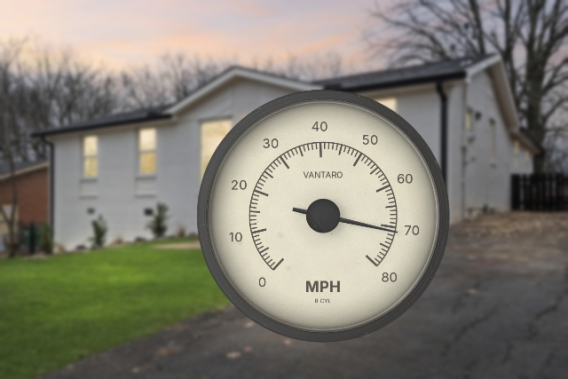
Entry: 71mph
